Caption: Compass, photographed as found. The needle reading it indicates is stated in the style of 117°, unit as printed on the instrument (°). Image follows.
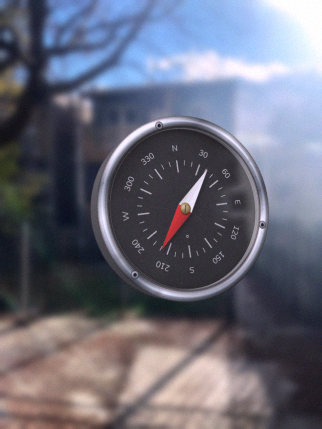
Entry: 220°
